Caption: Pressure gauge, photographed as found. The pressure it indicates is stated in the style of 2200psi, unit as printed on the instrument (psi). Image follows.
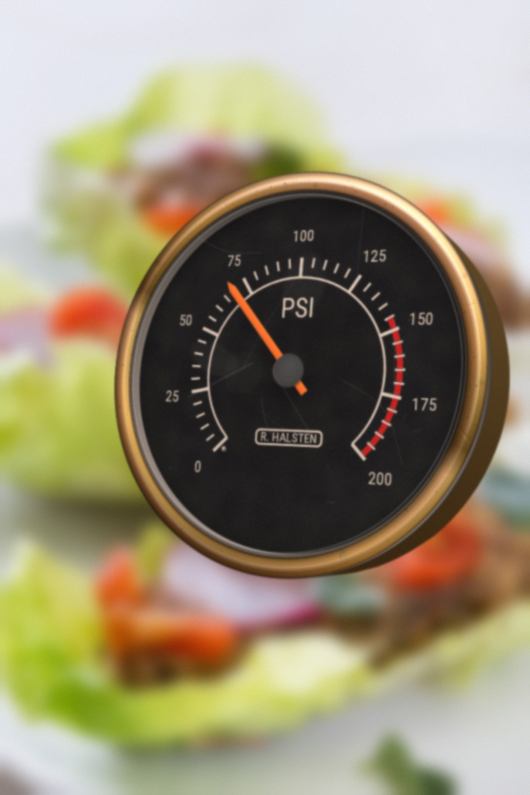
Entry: 70psi
